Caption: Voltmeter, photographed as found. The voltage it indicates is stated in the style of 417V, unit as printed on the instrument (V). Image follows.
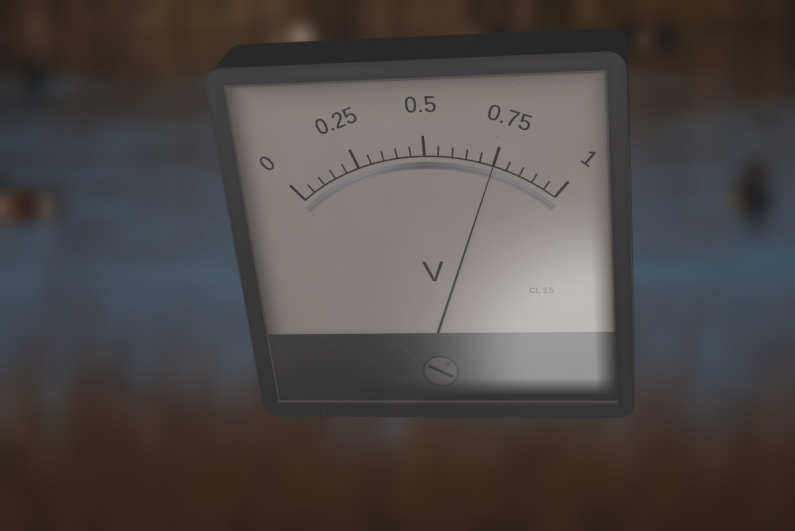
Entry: 0.75V
